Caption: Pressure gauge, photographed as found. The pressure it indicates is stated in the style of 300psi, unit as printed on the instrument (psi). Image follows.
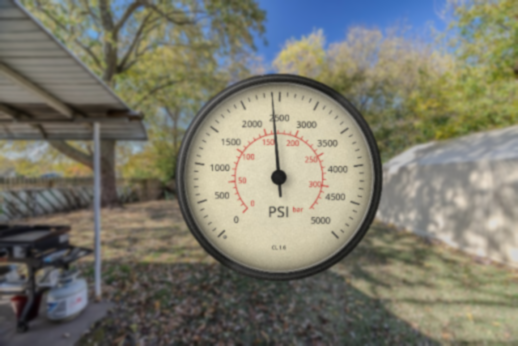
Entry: 2400psi
